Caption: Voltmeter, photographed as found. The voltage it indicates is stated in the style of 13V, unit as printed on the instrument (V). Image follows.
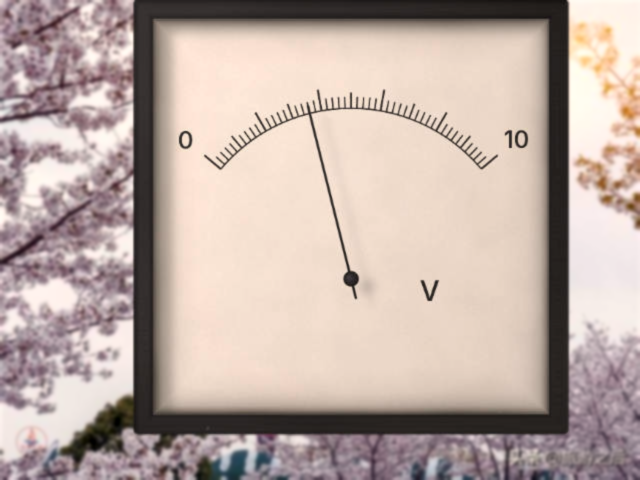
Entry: 3.6V
